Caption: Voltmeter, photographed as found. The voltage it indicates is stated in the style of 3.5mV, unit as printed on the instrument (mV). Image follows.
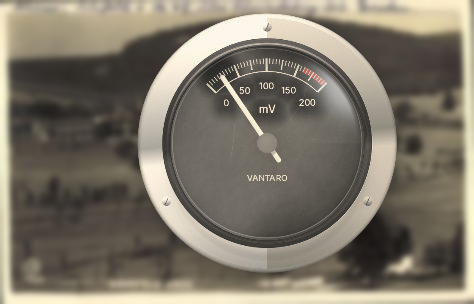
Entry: 25mV
